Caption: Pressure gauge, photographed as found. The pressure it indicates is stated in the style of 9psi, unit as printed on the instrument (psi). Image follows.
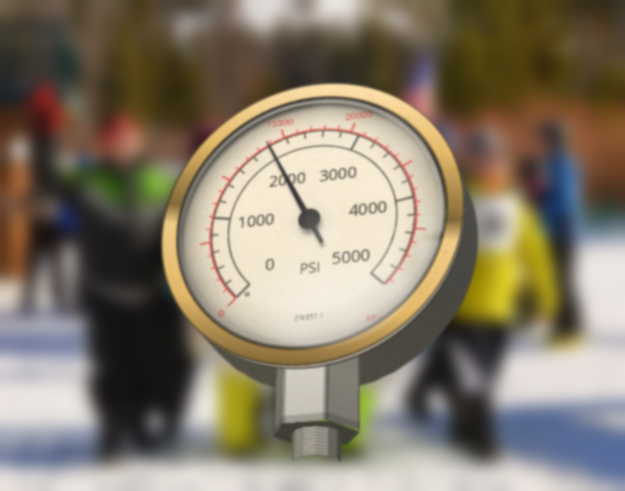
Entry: 2000psi
